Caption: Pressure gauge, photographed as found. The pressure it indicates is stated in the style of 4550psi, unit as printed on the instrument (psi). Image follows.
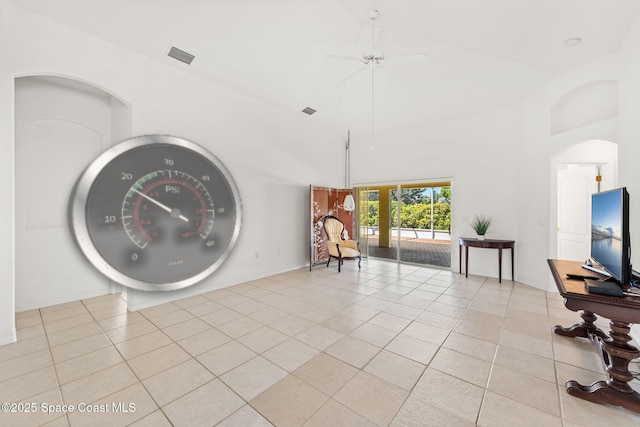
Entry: 18psi
